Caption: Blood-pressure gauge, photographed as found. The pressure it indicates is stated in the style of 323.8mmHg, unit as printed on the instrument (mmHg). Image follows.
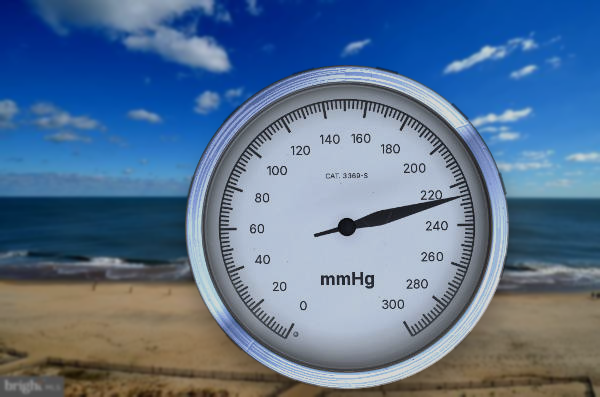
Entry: 226mmHg
